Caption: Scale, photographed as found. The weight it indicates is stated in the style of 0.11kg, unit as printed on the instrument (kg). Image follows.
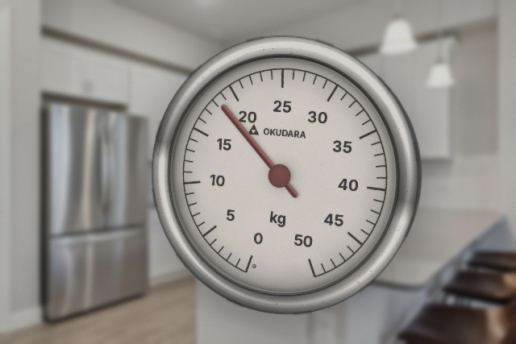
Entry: 18.5kg
